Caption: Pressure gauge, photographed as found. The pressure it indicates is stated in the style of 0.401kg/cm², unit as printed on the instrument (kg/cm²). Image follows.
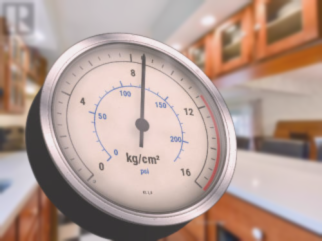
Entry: 8.5kg/cm²
